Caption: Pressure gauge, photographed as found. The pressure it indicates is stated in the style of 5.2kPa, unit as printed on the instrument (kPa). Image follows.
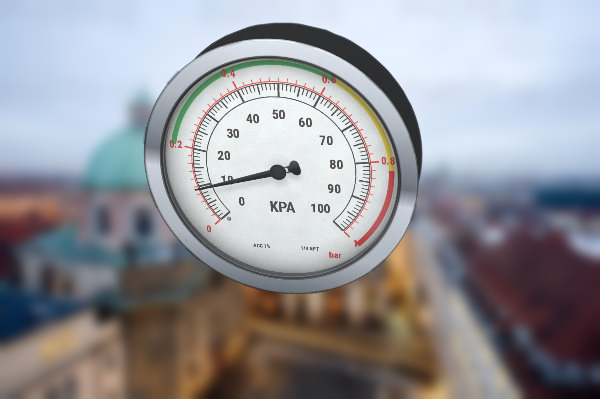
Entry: 10kPa
